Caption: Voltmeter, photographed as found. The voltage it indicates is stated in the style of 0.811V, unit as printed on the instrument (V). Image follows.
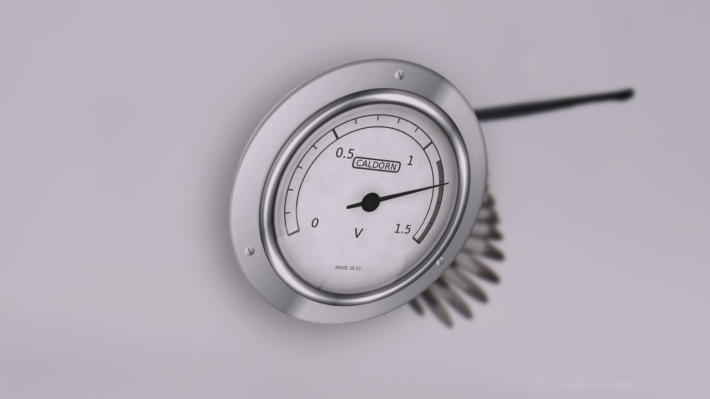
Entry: 1.2V
